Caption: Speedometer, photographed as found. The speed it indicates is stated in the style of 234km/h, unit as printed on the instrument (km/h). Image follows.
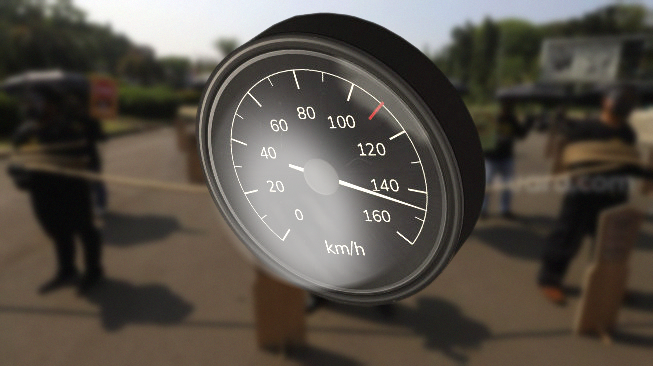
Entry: 145km/h
